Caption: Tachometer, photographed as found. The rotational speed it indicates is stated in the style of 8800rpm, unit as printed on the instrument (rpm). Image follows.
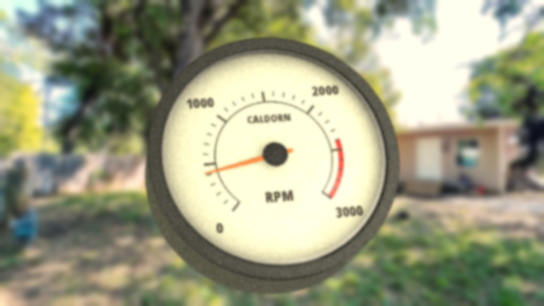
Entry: 400rpm
